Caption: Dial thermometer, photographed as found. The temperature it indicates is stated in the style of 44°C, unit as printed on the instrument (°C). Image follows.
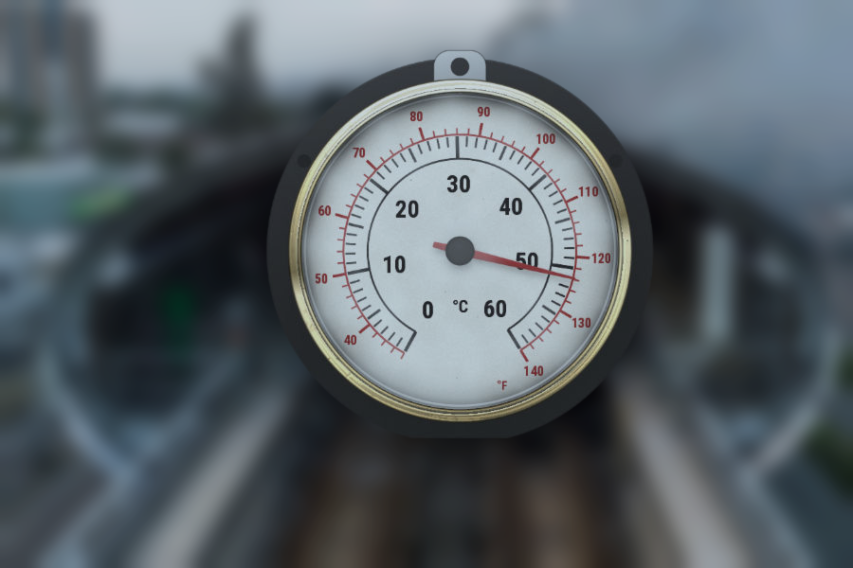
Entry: 51°C
